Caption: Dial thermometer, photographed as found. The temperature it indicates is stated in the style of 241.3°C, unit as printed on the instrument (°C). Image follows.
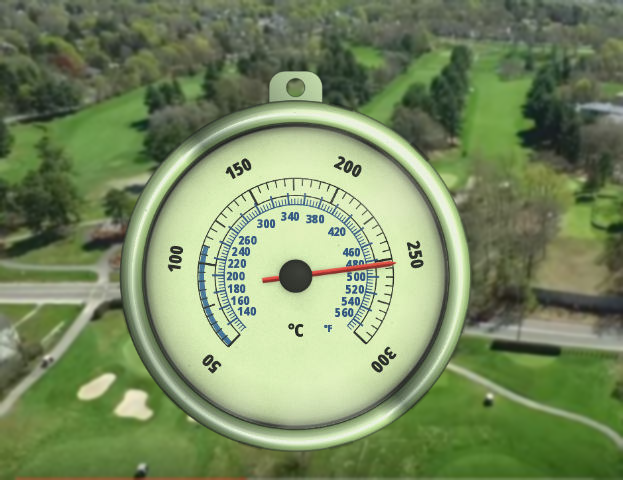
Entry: 252.5°C
